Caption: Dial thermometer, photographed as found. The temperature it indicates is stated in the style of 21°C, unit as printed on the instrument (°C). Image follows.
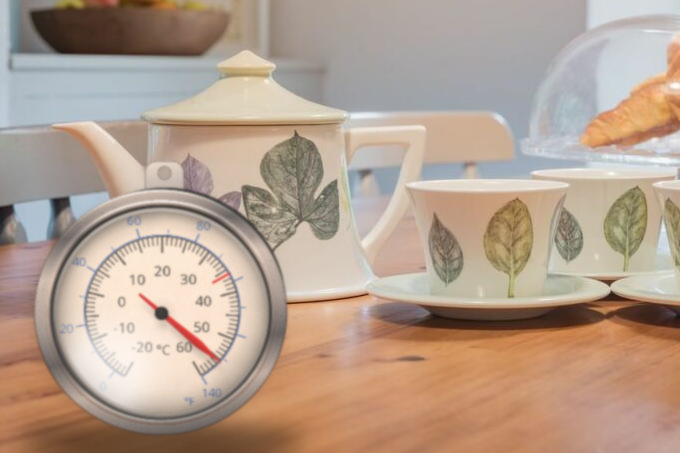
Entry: 55°C
